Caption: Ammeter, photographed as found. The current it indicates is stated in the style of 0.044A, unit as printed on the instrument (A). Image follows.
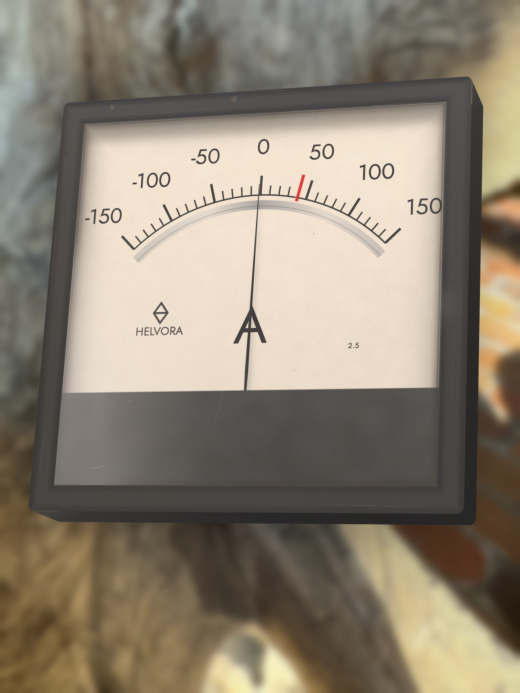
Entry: 0A
